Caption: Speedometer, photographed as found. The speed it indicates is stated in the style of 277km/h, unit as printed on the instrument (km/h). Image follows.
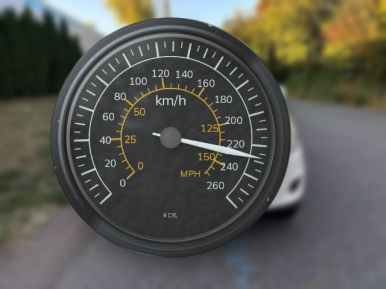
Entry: 227.5km/h
